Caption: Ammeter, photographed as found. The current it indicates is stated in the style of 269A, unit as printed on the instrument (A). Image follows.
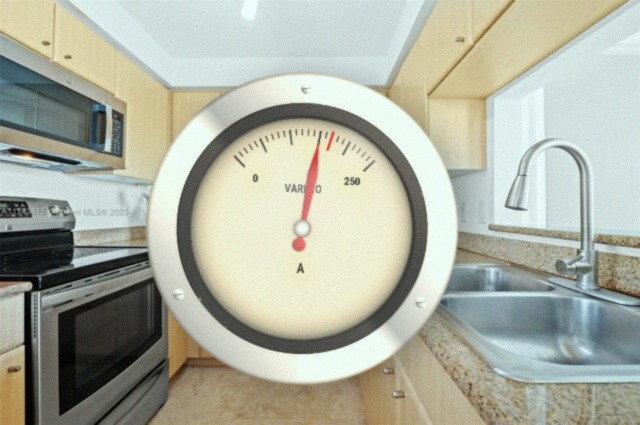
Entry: 150A
